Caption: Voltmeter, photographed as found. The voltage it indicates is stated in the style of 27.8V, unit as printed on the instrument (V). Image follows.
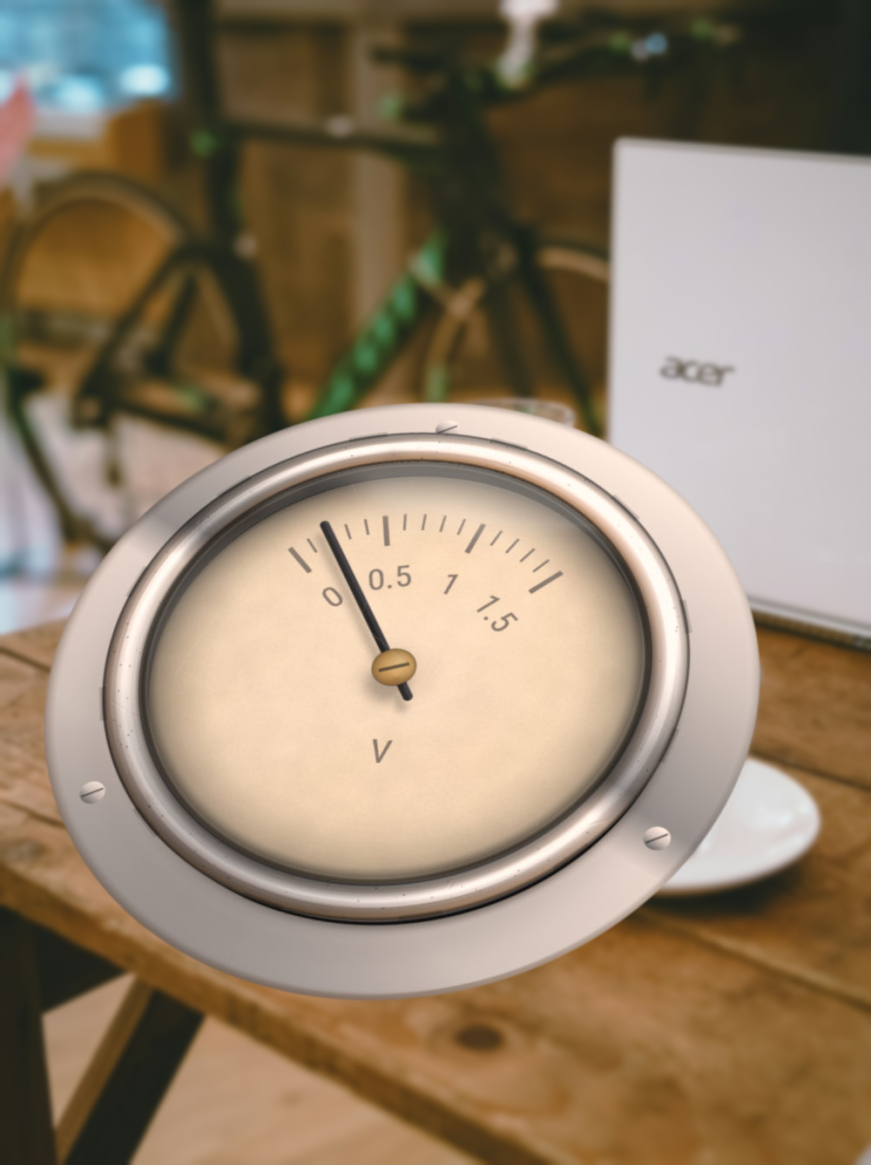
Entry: 0.2V
